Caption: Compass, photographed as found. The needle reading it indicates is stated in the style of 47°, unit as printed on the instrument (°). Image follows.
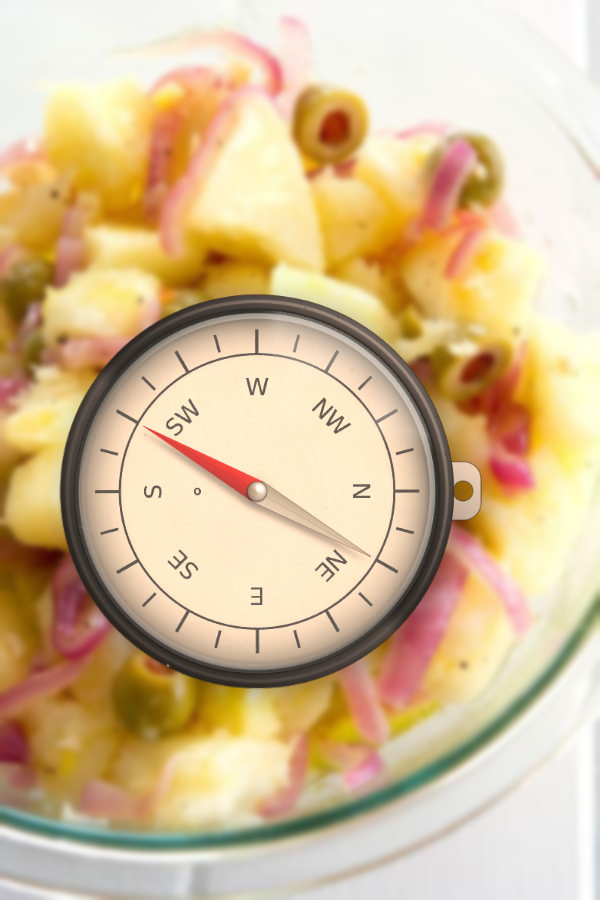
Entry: 210°
